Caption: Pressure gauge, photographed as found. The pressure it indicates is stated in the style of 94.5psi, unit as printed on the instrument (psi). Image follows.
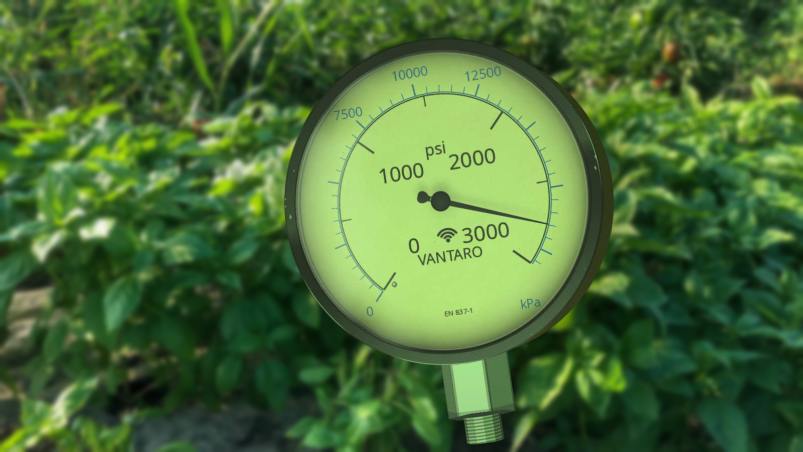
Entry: 2750psi
